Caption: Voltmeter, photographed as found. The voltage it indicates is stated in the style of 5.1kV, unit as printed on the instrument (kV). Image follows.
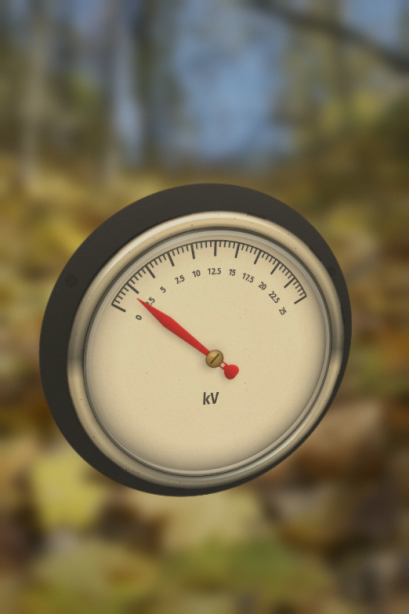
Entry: 2kV
